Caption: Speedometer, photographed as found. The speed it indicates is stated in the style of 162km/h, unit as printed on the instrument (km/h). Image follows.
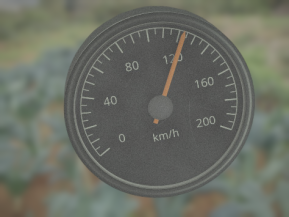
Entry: 122.5km/h
